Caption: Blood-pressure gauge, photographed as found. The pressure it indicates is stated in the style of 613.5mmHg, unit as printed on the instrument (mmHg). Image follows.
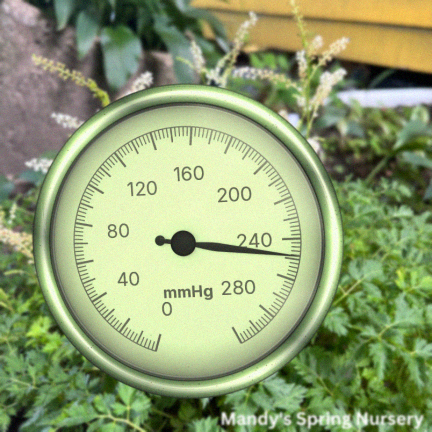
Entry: 248mmHg
